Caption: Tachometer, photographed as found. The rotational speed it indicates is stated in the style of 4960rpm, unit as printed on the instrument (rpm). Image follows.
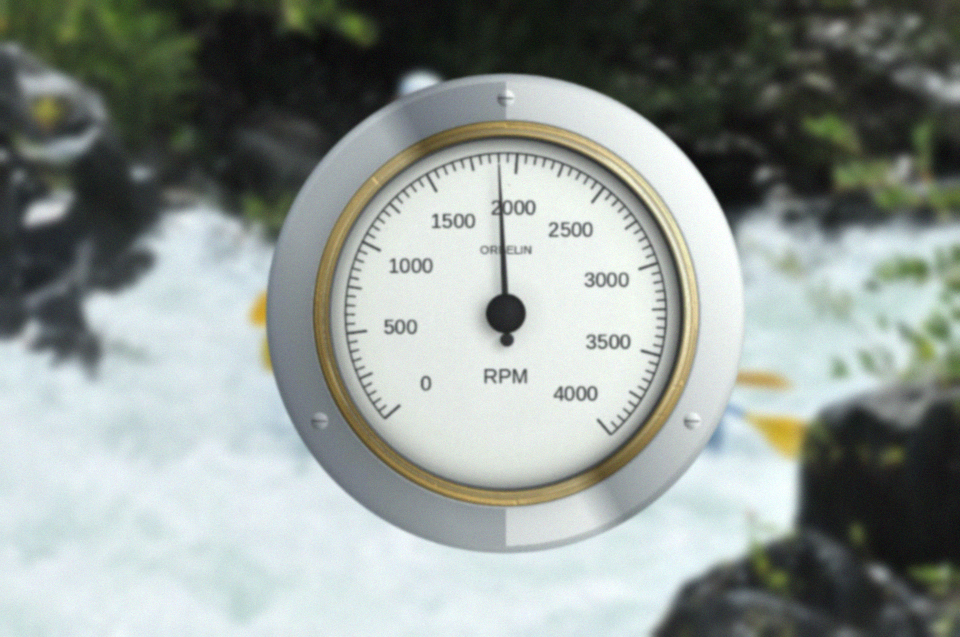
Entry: 1900rpm
